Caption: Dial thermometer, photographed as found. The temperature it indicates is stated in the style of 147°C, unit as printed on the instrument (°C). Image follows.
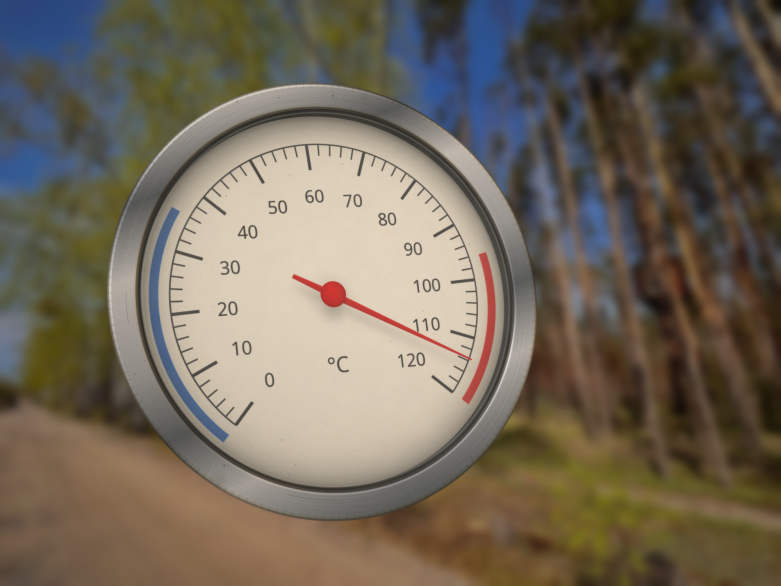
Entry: 114°C
